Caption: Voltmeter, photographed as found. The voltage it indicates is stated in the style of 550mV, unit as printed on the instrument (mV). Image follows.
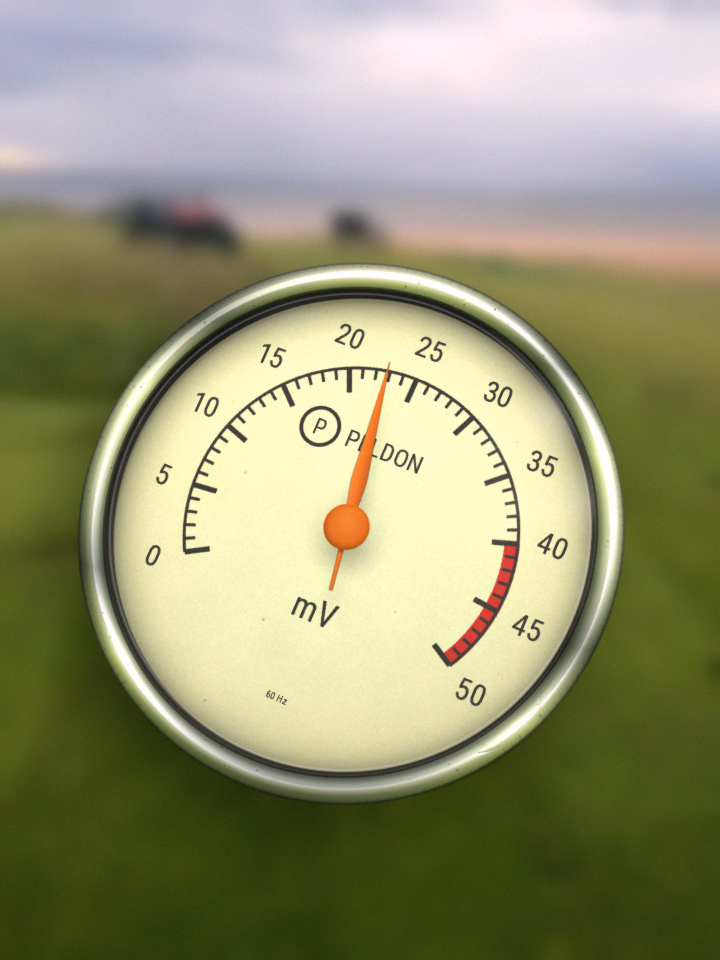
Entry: 23mV
